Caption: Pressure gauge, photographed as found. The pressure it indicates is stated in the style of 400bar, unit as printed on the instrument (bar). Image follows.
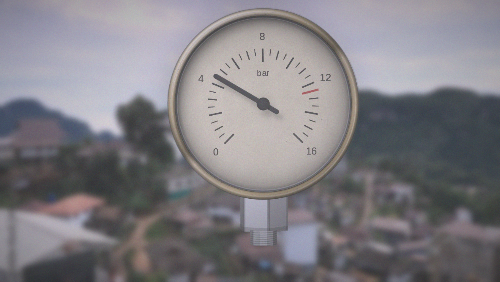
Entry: 4.5bar
